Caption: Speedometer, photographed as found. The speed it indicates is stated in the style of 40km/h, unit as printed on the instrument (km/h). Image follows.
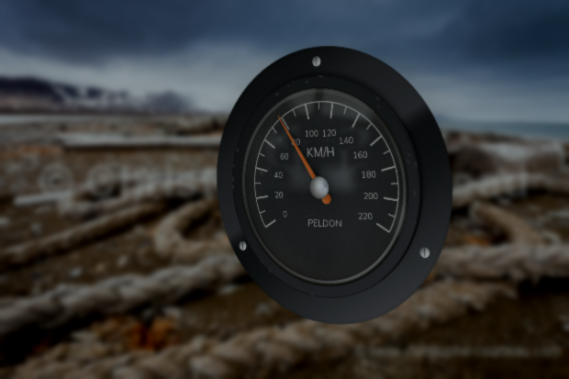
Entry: 80km/h
